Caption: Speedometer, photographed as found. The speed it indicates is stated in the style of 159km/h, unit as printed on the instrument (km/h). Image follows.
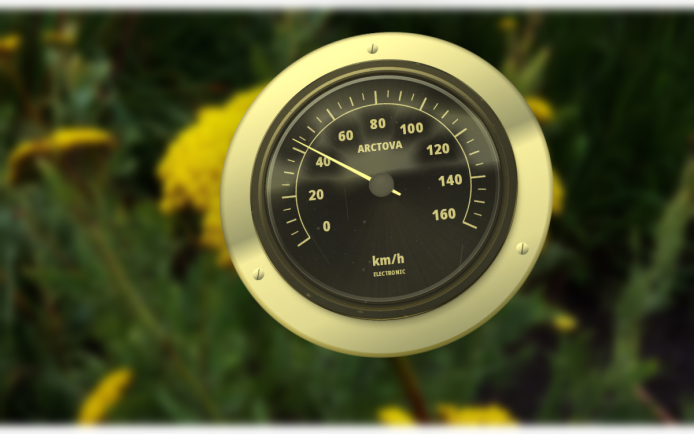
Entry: 42.5km/h
